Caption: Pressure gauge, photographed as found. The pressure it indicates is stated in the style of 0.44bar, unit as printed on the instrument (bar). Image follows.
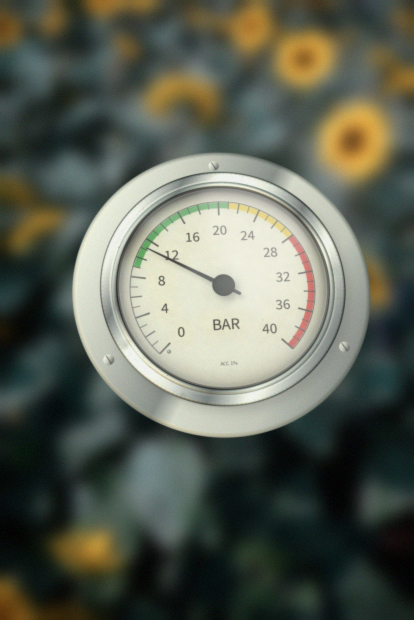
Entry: 11bar
